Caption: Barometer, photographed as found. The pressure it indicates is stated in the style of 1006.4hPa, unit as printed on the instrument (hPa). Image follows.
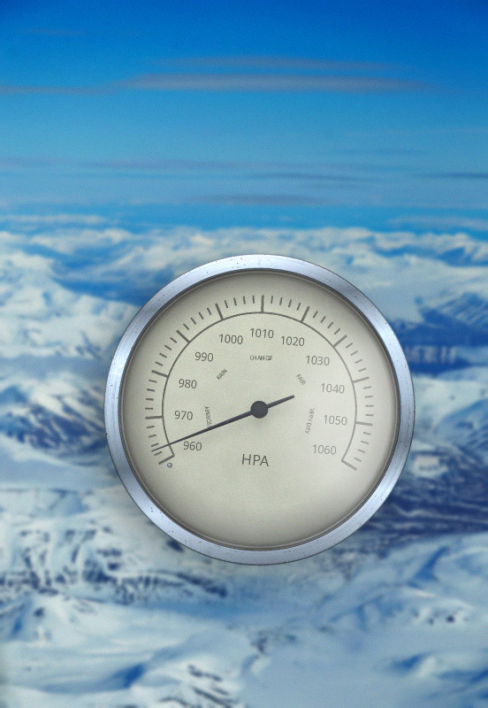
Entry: 963hPa
